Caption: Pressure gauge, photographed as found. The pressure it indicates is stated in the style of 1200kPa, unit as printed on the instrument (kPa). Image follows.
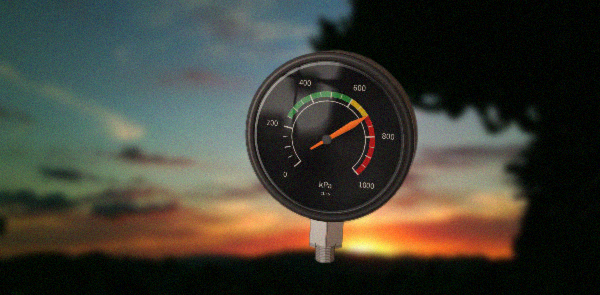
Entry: 700kPa
